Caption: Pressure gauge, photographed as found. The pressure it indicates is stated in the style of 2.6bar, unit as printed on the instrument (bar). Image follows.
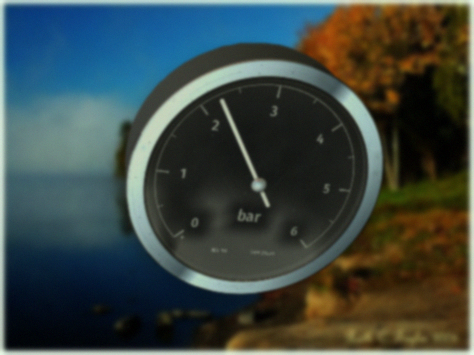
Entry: 2.25bar
